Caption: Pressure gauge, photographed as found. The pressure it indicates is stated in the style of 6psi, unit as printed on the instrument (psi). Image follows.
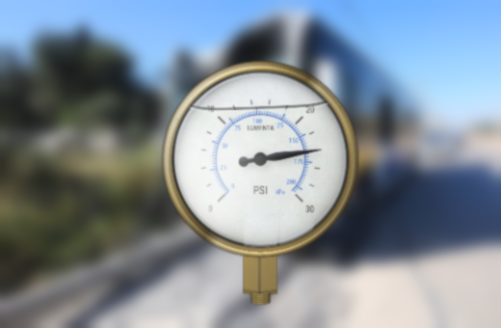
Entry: 24psi
